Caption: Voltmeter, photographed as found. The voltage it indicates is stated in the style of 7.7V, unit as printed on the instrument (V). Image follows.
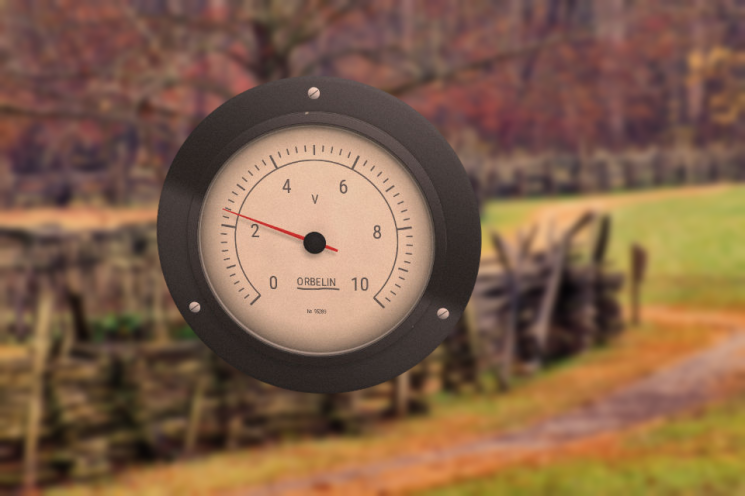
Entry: 2.4V
